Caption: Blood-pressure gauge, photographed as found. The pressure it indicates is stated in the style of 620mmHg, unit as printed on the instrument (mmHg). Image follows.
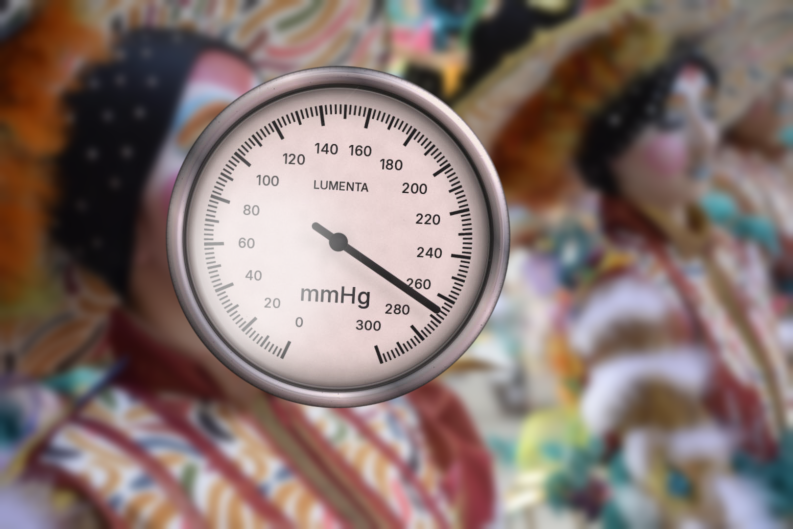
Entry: 266mmHg
